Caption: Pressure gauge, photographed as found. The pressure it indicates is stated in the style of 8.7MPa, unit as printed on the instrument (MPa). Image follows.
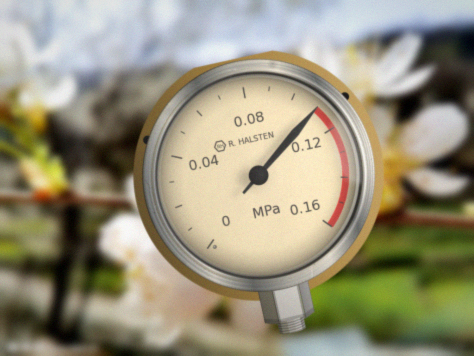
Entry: 0.11MPa
